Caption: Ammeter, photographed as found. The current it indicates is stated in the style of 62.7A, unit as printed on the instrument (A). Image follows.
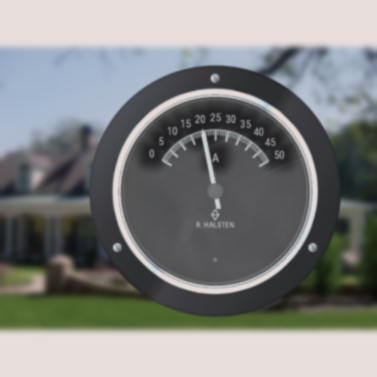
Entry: 20A
